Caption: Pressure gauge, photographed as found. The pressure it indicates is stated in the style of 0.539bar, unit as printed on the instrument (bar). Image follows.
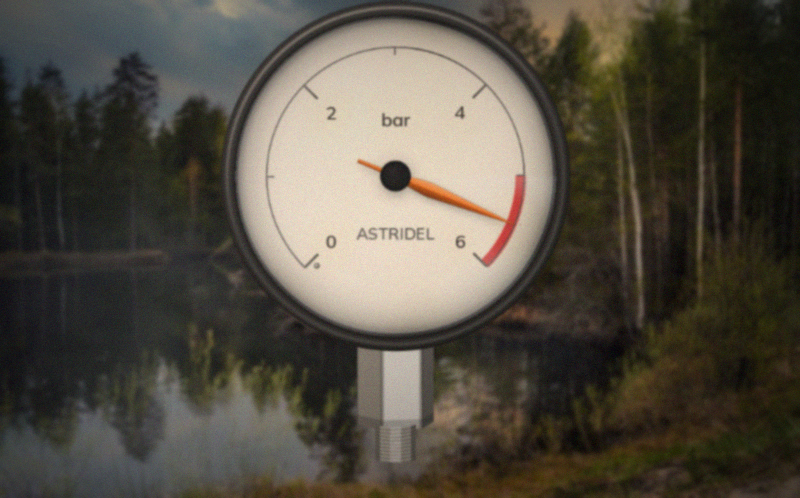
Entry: 5.5bar
